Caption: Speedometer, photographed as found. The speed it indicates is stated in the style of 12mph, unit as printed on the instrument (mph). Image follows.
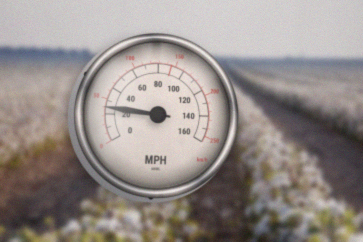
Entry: 25mph
